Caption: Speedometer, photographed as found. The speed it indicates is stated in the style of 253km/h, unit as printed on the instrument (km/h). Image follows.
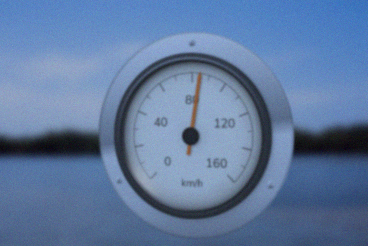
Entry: 85km/h
